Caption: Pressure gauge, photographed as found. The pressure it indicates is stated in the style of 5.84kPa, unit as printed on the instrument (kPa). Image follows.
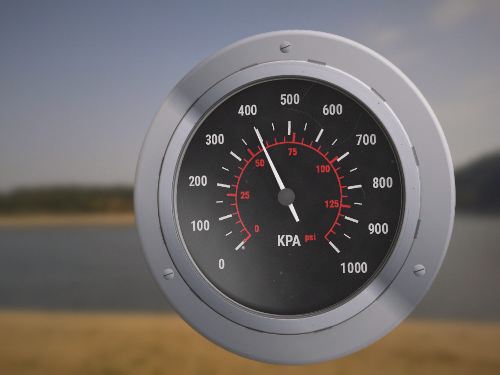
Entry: 400kPa
